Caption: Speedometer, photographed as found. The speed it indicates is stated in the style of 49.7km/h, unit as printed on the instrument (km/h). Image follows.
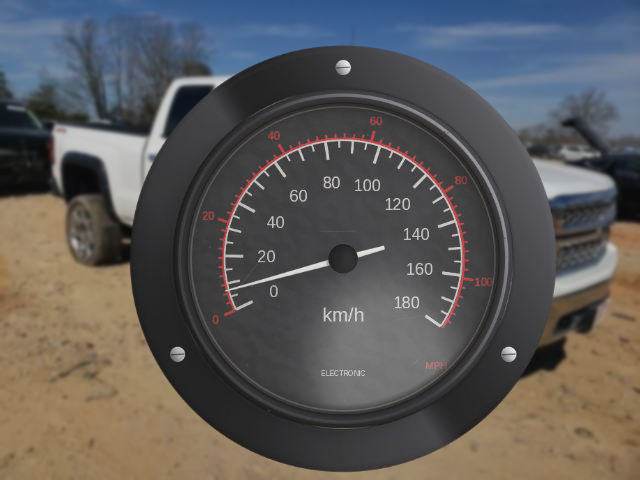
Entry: 7.5km/h
